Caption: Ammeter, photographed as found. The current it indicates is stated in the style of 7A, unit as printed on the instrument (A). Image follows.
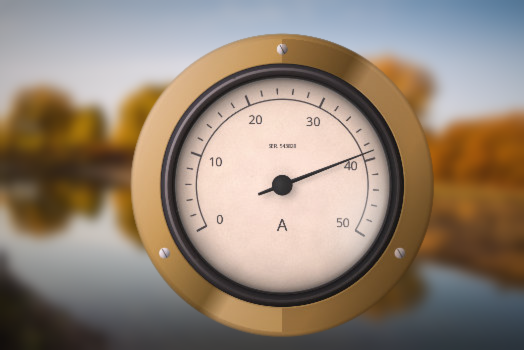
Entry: 39A
